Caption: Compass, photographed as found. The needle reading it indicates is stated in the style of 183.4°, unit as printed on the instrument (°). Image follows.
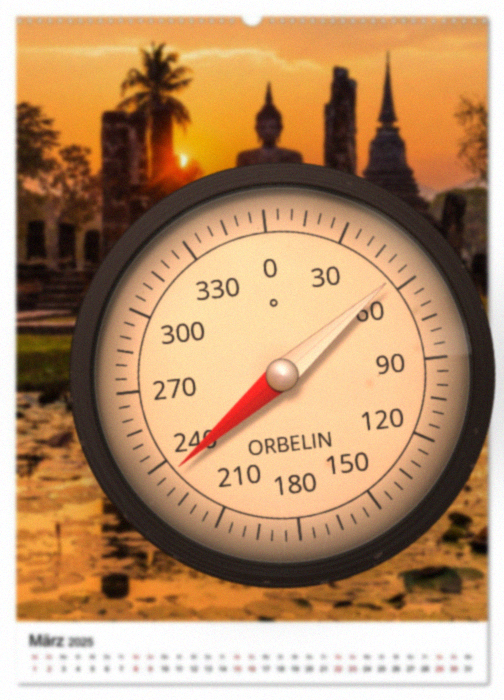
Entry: 235°
